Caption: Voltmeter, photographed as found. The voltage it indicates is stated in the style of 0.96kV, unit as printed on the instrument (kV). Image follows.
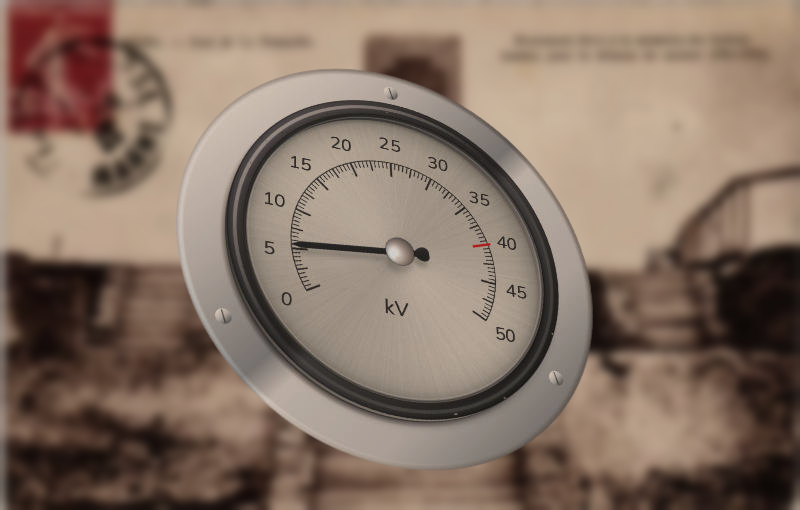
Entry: 5kV
